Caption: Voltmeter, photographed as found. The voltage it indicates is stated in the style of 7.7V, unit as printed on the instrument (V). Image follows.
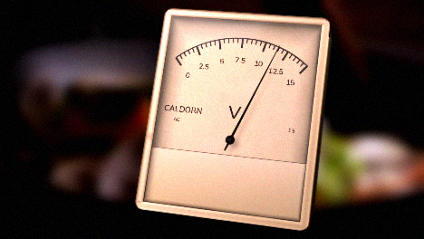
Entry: 11.5V
